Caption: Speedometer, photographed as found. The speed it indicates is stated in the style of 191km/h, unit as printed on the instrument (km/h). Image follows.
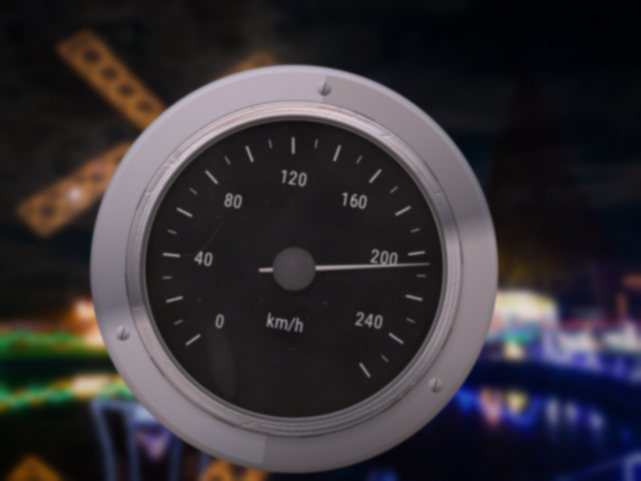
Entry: 205km/h
